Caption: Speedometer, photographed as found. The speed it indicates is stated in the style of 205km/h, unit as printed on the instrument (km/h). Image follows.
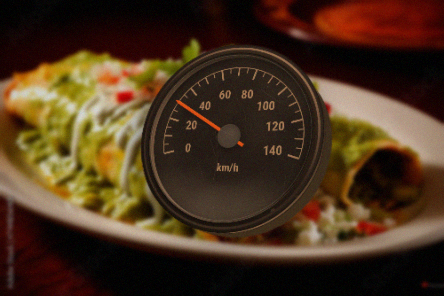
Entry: 30km/h
